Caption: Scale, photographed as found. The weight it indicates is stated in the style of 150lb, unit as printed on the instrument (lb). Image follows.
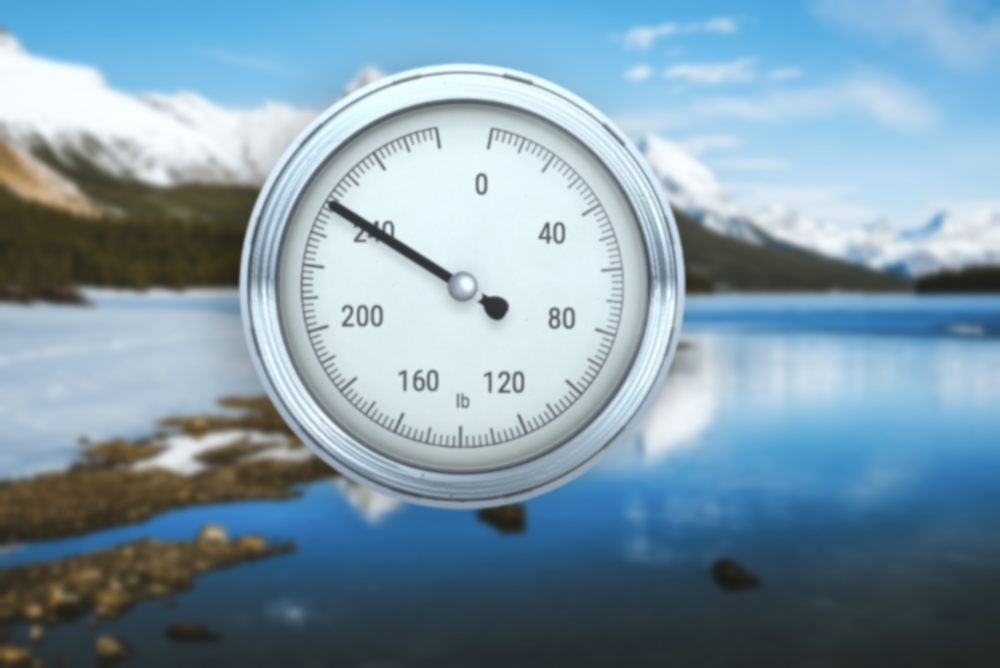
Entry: 240lb
